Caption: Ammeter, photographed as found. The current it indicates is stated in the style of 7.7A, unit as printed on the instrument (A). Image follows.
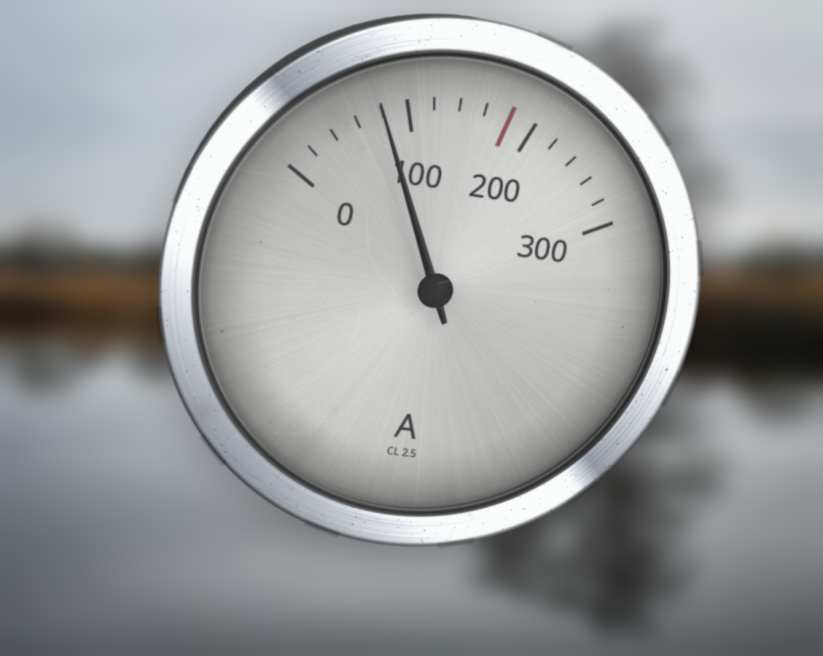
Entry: 80A
